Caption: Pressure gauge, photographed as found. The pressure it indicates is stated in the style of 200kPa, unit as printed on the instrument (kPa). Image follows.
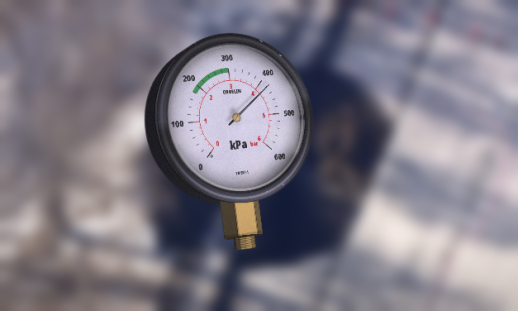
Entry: 420kPa
